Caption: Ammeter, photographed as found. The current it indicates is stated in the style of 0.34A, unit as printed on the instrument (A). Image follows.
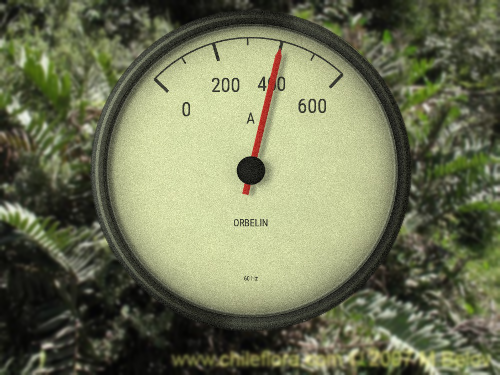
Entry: 400A
